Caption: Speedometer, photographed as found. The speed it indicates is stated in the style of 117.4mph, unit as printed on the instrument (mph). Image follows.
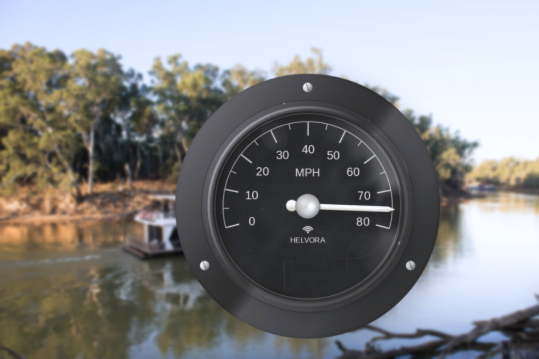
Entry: 75mph
